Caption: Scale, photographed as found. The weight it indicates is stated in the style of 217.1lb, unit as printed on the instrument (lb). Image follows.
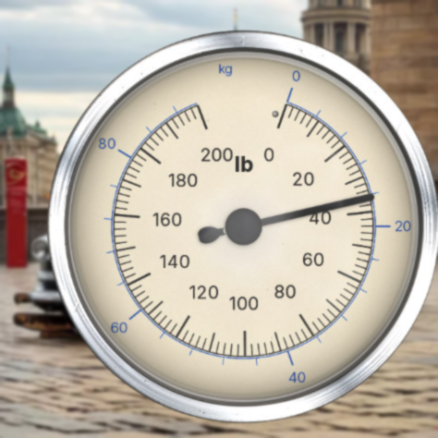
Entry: 36lb
